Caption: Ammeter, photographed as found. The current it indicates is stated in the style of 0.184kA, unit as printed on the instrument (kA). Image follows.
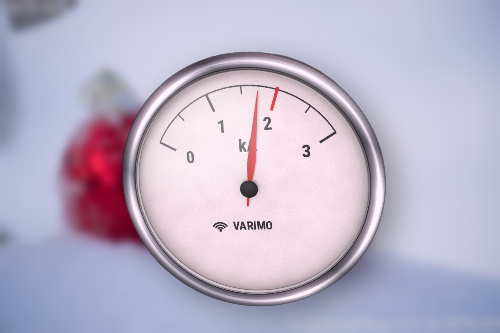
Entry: 1.75kA
